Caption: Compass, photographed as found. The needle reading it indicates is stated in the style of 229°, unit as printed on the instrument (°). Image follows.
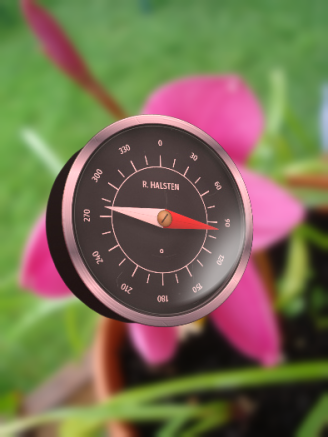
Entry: 97.5°
